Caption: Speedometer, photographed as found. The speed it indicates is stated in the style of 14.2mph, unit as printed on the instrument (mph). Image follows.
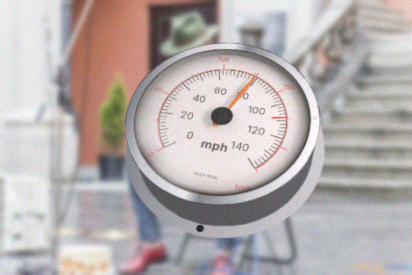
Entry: 80mph
